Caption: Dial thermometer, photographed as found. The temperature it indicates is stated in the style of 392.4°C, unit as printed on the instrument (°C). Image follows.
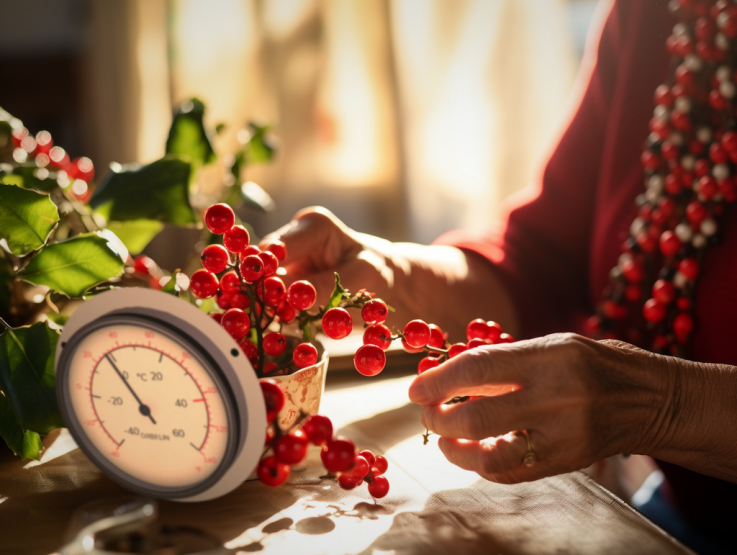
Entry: 0°C
